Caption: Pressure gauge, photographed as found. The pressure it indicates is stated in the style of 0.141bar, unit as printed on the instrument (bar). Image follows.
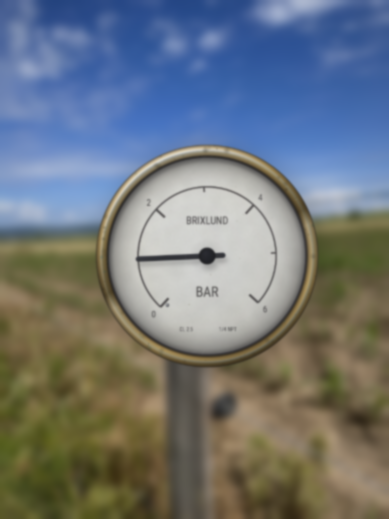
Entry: 1bar
